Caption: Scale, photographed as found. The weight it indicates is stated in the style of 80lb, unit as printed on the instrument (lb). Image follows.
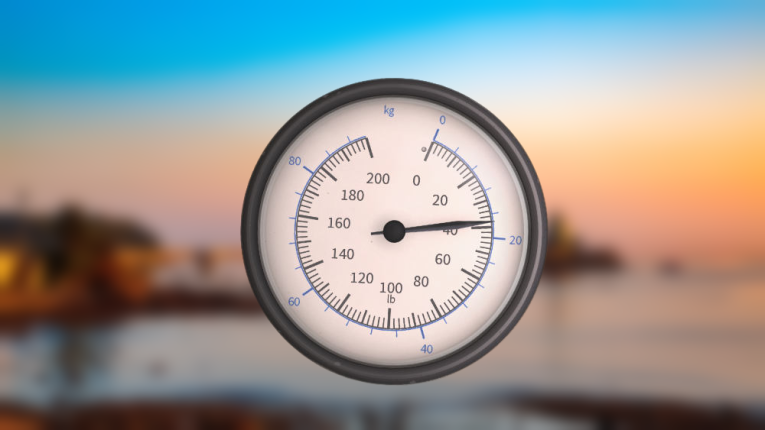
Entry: 38lb
